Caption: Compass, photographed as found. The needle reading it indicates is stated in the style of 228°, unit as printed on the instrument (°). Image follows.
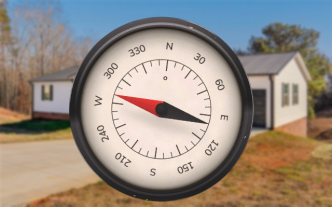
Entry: 280°
